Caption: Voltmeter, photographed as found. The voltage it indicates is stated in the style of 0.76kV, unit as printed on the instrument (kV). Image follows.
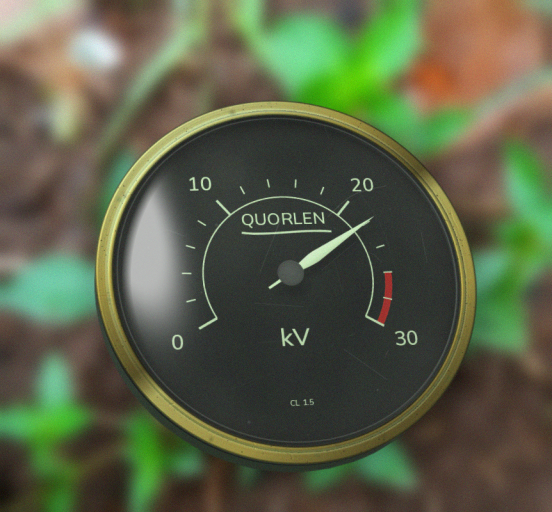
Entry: 22kV
